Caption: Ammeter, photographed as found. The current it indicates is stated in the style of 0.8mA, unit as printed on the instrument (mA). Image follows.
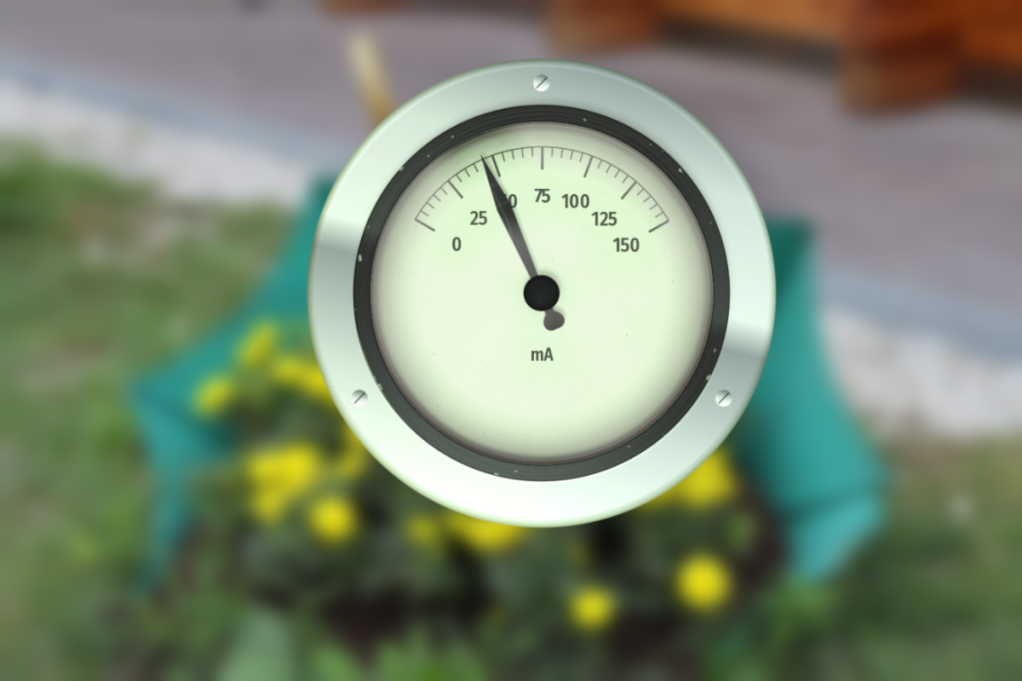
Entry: 45mA
